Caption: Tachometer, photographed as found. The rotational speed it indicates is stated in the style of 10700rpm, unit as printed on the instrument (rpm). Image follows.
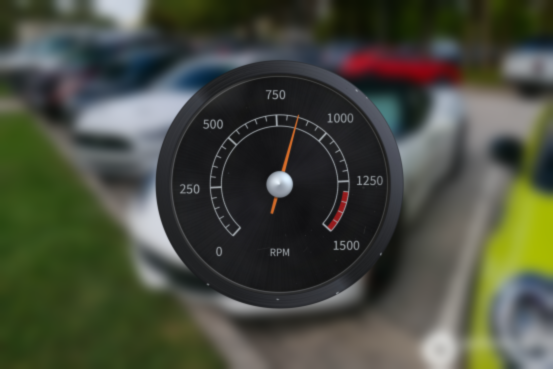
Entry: 850rpm
